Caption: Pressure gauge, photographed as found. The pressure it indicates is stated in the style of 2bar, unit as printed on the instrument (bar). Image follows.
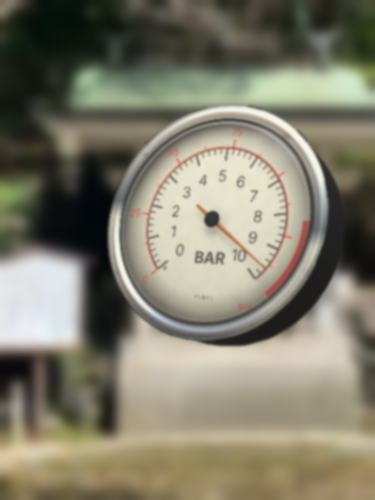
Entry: 9.6bar
